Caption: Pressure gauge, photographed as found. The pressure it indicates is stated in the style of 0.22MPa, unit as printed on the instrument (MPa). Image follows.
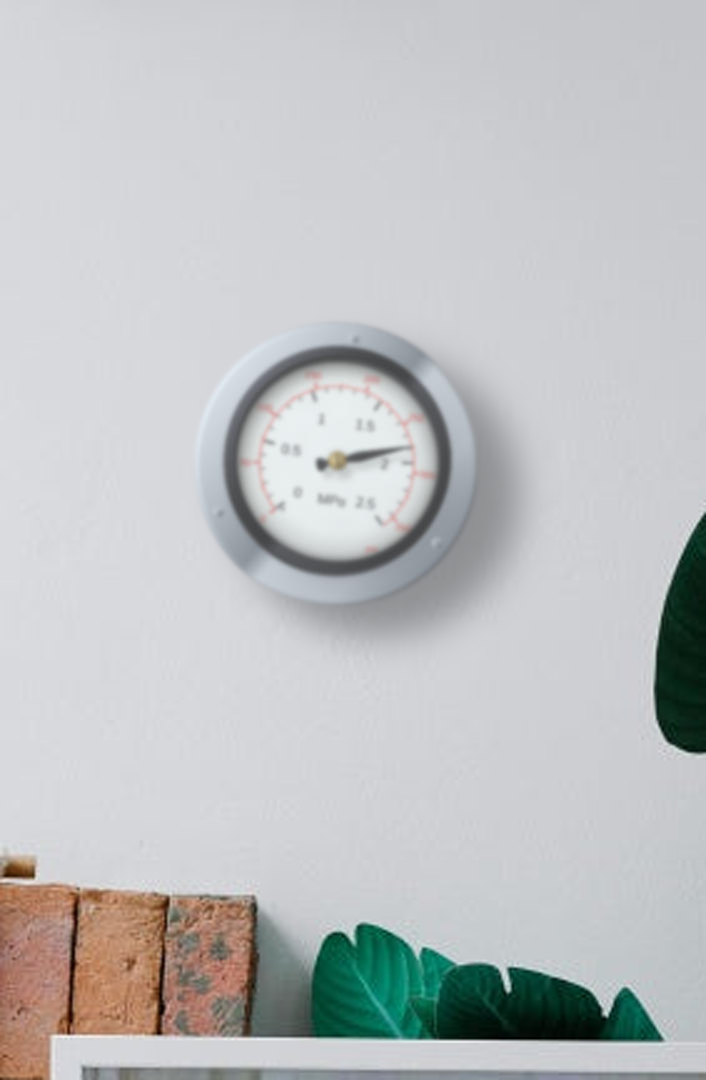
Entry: 1.9MPa
